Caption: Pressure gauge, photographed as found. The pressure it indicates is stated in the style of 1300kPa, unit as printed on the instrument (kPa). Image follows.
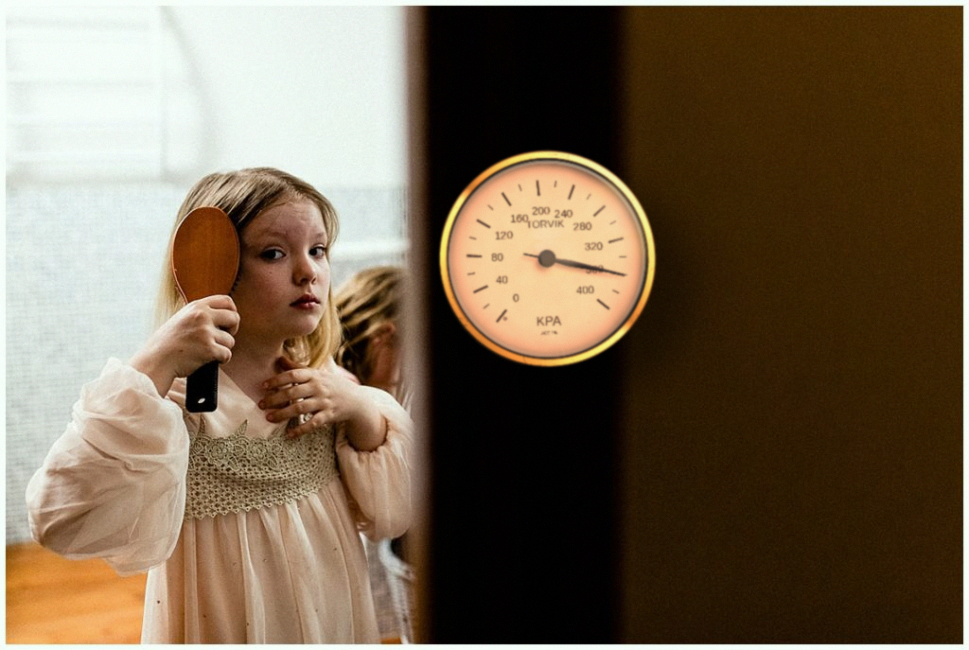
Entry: 360kPa
